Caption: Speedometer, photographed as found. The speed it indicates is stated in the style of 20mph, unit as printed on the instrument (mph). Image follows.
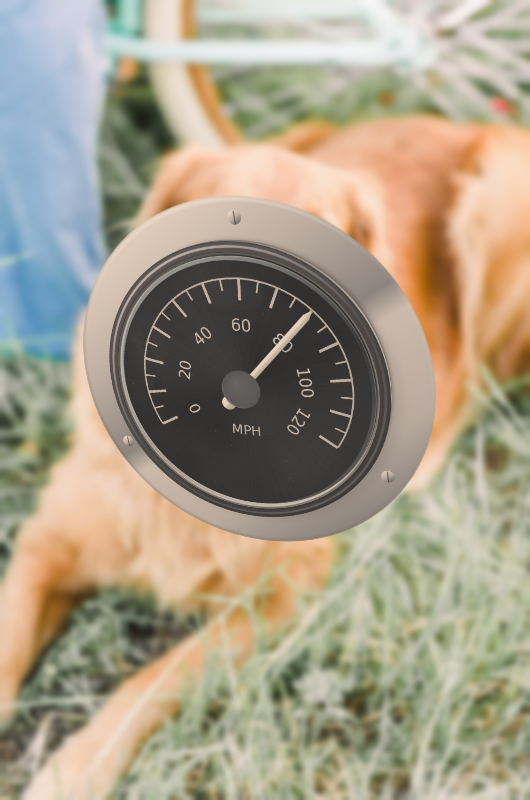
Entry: 80mph
